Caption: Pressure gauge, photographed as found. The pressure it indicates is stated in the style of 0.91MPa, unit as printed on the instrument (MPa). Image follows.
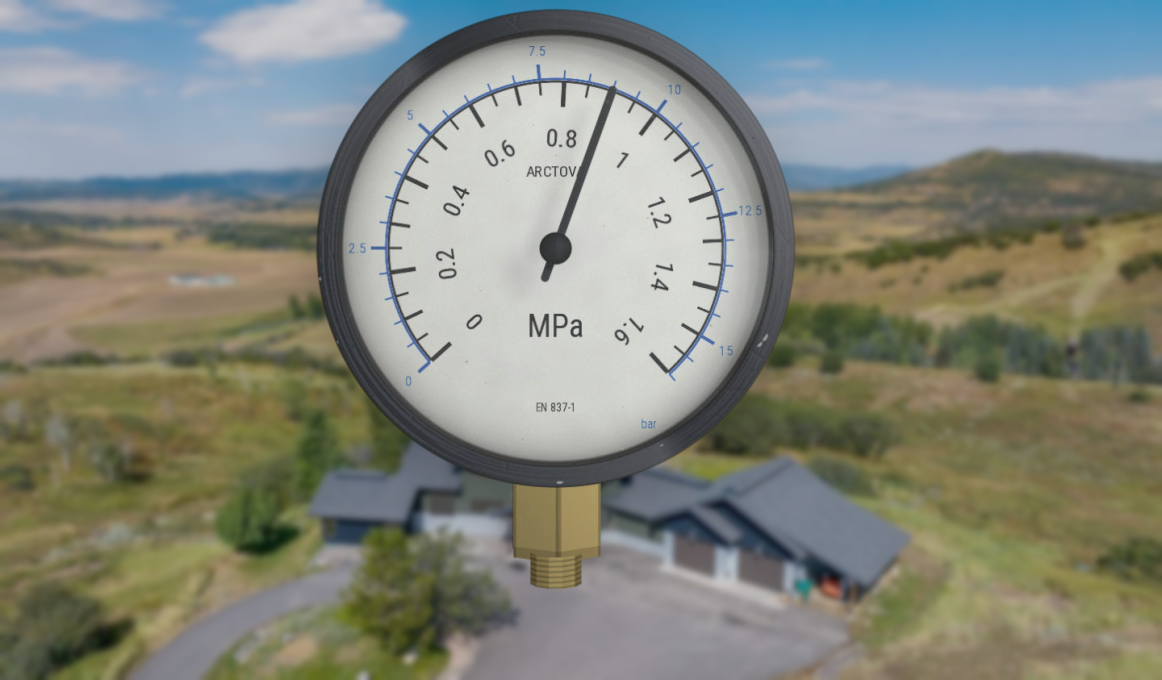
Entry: 0.9MPa
